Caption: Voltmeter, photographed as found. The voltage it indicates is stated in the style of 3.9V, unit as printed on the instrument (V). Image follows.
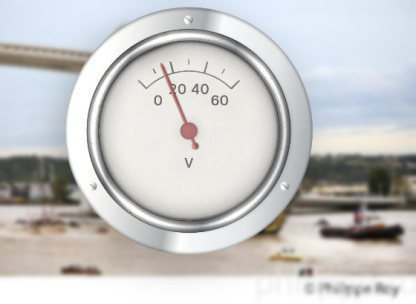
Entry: 15V
